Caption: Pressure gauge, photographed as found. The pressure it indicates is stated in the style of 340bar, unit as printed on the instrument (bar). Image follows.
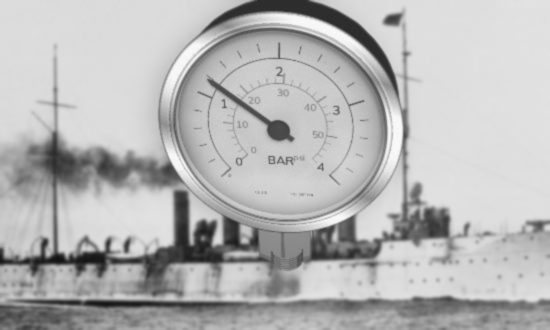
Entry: 1.2bar
